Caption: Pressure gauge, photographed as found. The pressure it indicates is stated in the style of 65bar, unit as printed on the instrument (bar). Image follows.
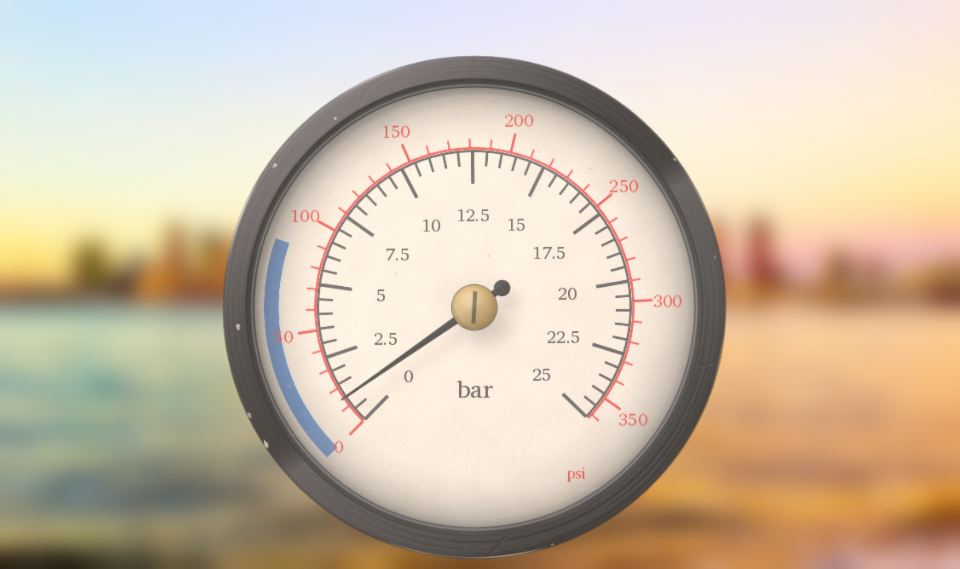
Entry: 1bar
